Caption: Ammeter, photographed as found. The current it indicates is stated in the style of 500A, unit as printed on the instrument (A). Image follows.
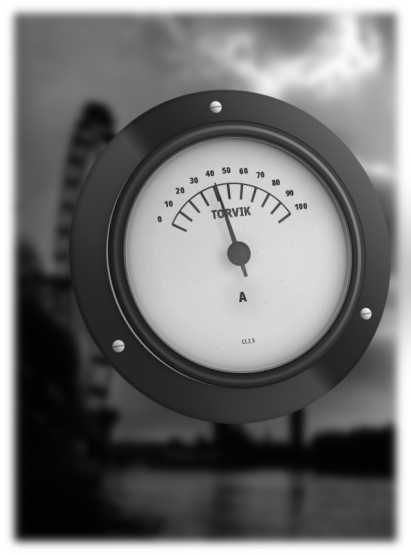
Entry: 40A
